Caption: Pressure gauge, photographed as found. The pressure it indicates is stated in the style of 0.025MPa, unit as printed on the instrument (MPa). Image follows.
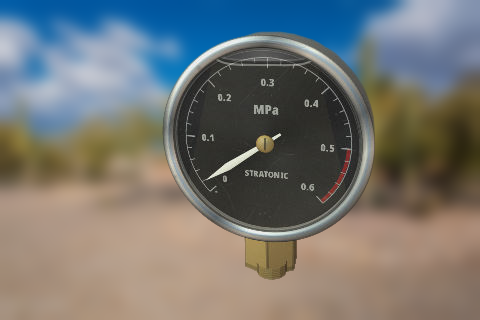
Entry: 0.02MPa
